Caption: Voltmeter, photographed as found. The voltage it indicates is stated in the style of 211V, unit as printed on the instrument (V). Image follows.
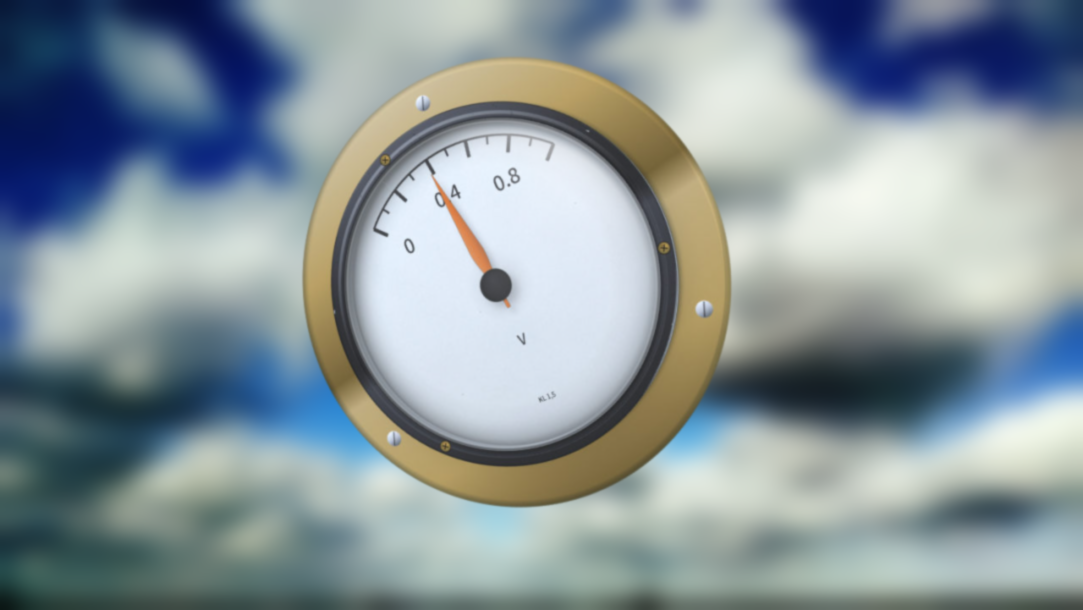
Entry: 0.4V
